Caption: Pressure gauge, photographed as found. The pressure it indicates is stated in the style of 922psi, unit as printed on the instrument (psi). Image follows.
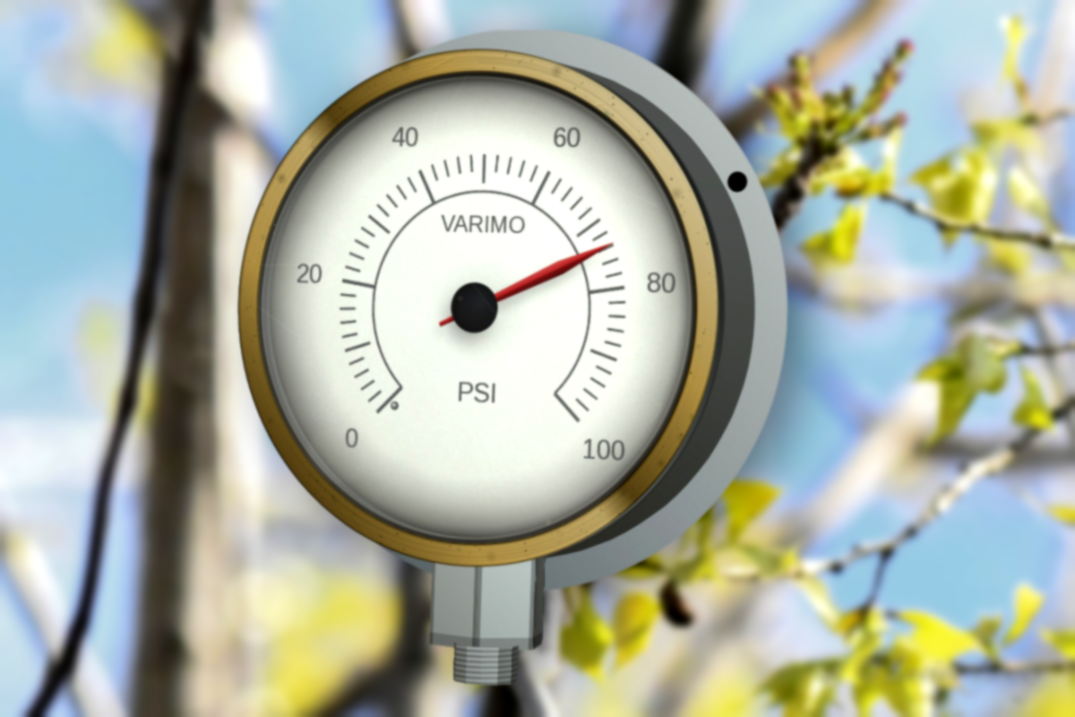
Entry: 74psi
